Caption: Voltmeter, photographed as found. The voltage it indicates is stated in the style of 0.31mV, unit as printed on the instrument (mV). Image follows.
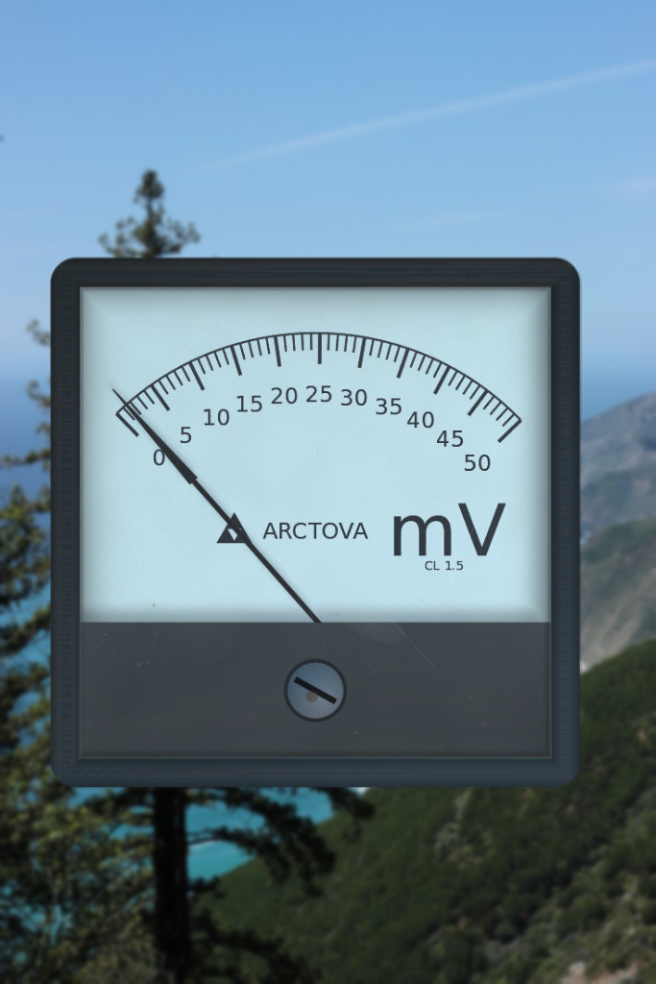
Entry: 1.5mV
